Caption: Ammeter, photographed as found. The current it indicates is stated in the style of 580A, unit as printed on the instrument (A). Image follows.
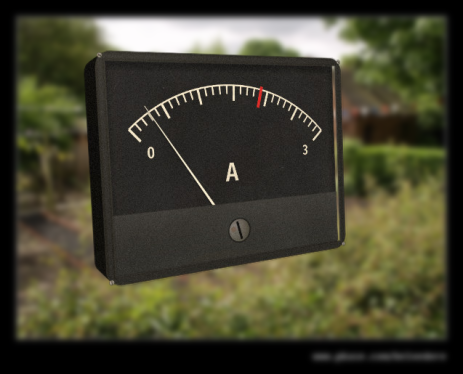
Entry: 0.3A
